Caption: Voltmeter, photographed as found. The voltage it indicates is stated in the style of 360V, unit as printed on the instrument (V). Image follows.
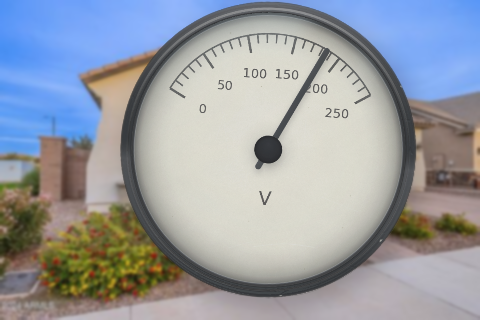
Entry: 185V
